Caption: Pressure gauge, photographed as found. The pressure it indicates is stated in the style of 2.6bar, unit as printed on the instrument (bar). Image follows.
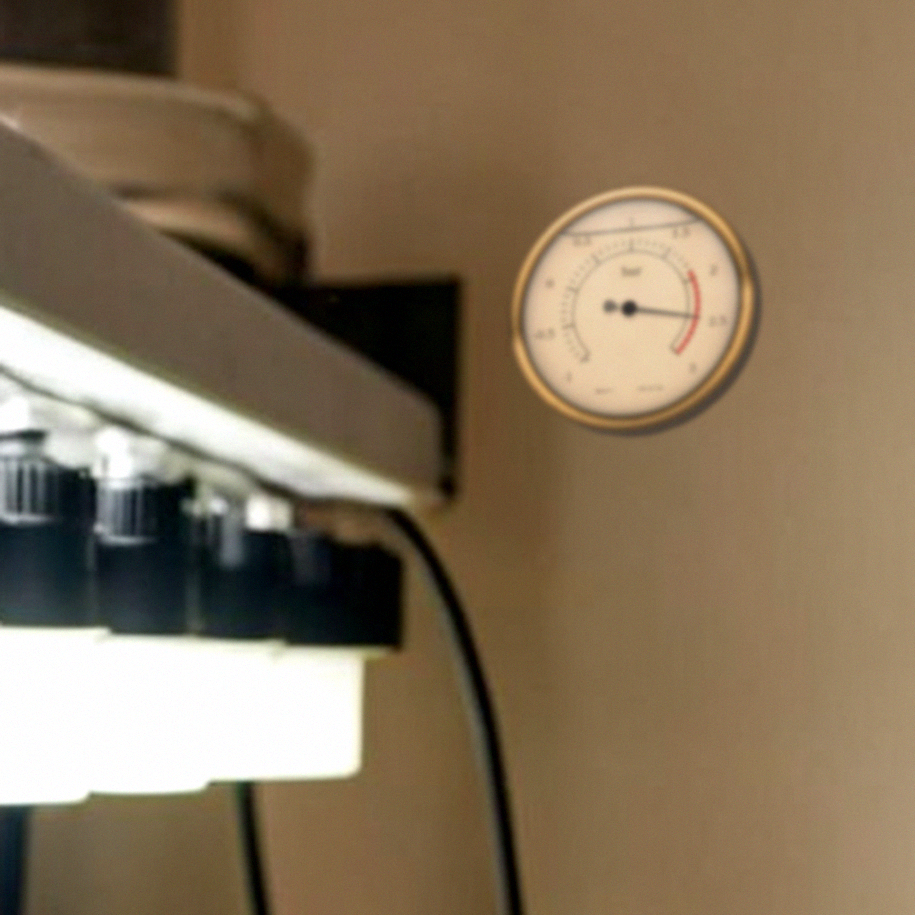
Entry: 2.5bar
